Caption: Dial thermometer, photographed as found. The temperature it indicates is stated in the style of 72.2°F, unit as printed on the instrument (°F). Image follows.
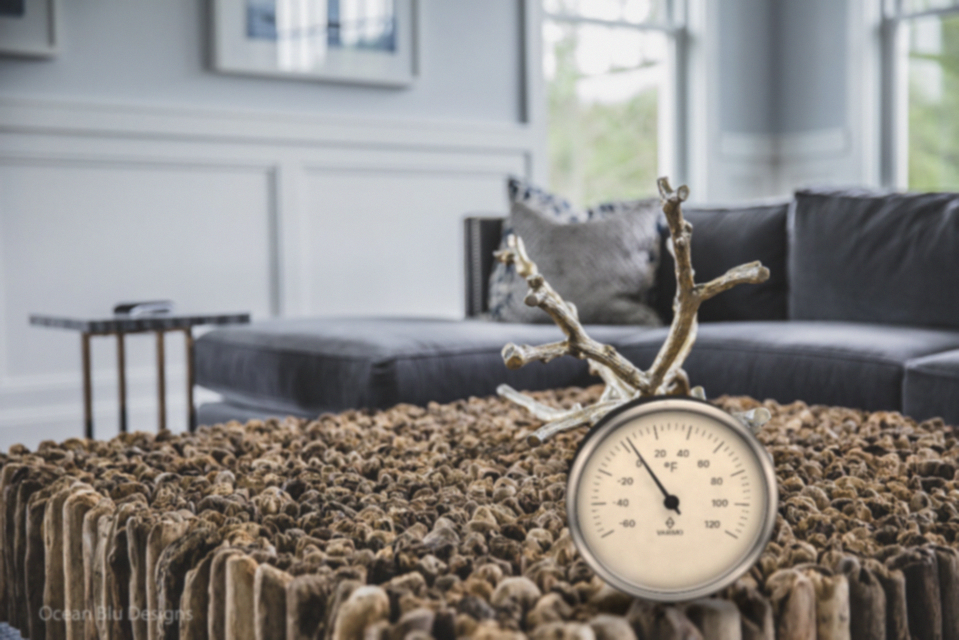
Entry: 4°F
